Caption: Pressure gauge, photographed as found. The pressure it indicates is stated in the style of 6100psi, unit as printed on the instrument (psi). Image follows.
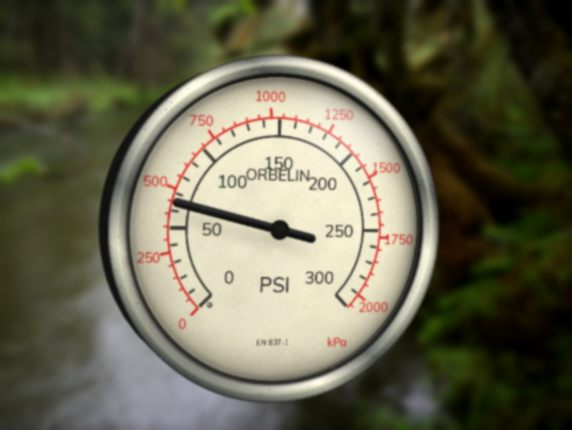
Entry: 65psi
